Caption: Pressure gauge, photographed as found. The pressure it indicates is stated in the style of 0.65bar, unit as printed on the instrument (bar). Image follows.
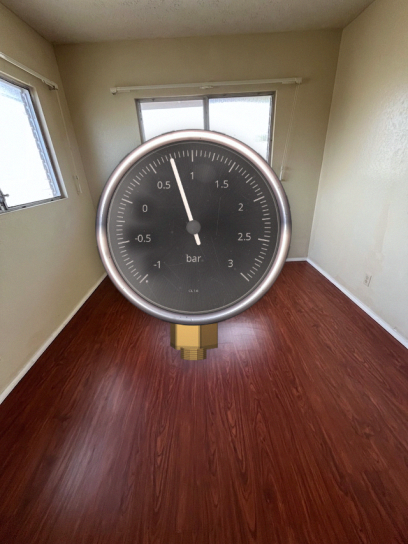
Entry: 0.75bar
